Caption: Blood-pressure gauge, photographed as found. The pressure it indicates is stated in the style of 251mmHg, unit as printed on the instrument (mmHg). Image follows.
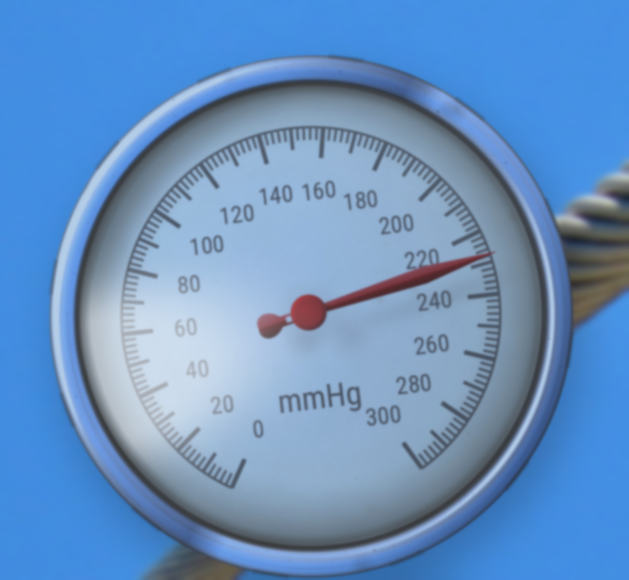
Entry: 228mmHg
